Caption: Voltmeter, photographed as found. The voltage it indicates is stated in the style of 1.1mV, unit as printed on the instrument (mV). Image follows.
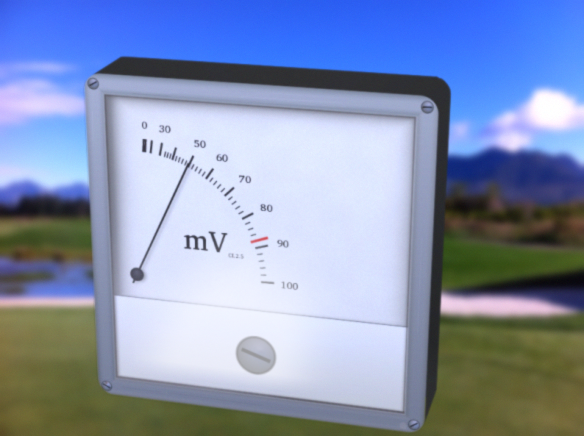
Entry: 50mV
